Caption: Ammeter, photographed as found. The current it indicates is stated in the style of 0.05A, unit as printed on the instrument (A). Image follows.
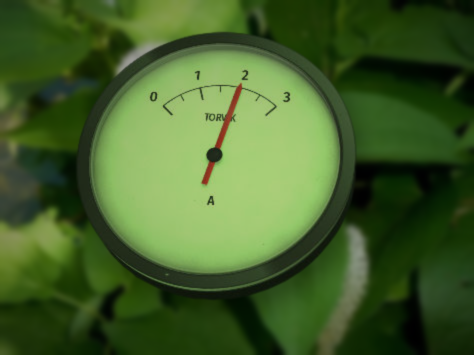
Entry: 2A
